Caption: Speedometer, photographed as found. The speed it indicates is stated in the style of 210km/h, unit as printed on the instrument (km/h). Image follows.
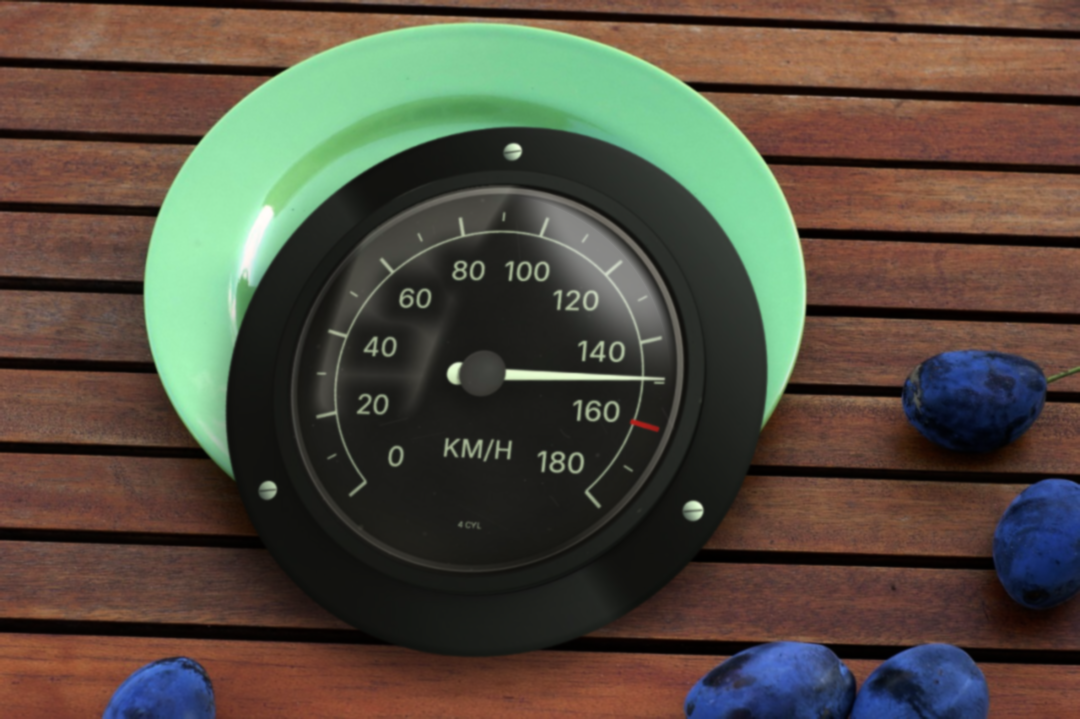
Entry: 150km/h
